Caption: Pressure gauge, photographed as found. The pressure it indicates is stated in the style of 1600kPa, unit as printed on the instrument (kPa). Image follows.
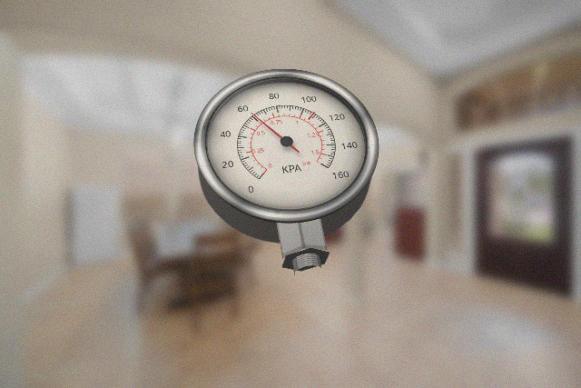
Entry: 60kPa
